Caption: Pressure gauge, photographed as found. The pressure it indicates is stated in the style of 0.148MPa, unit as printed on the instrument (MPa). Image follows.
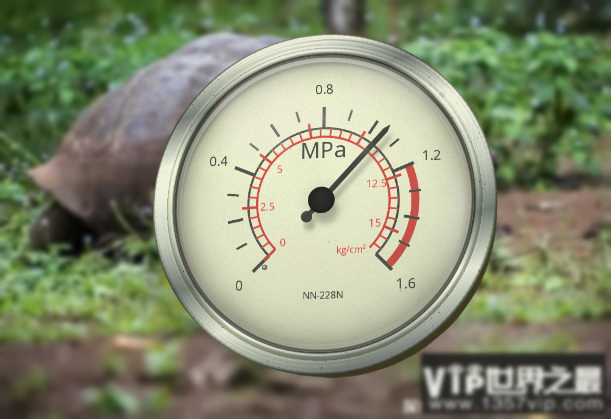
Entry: 1.05MPa
